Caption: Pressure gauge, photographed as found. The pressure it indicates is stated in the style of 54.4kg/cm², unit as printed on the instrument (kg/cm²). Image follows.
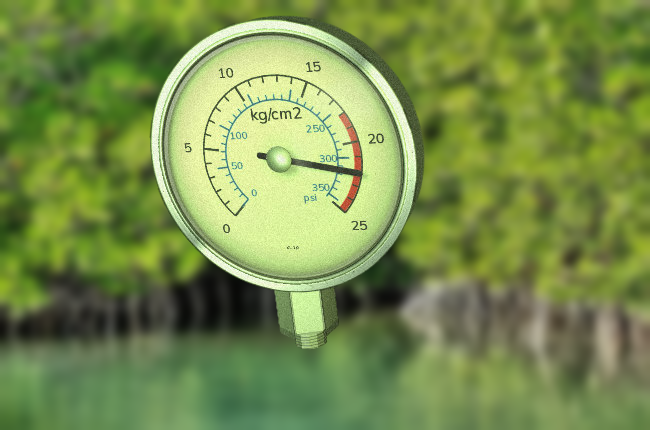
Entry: 22kg/cm²
